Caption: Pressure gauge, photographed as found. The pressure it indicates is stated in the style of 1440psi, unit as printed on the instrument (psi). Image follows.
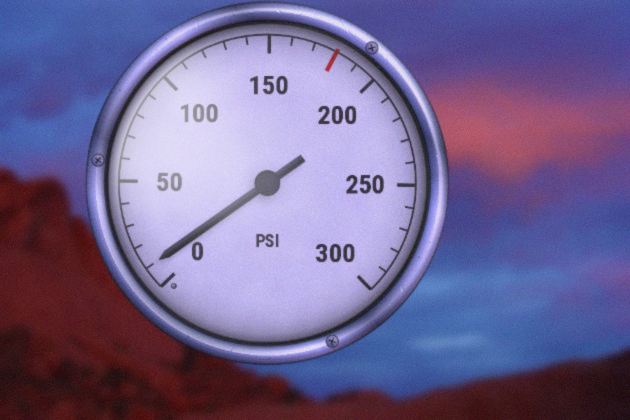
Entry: 10psi
